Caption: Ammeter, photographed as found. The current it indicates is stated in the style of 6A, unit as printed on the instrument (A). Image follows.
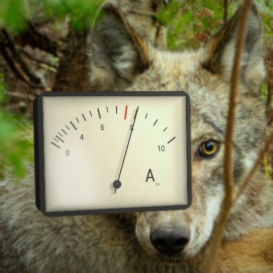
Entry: 8A
